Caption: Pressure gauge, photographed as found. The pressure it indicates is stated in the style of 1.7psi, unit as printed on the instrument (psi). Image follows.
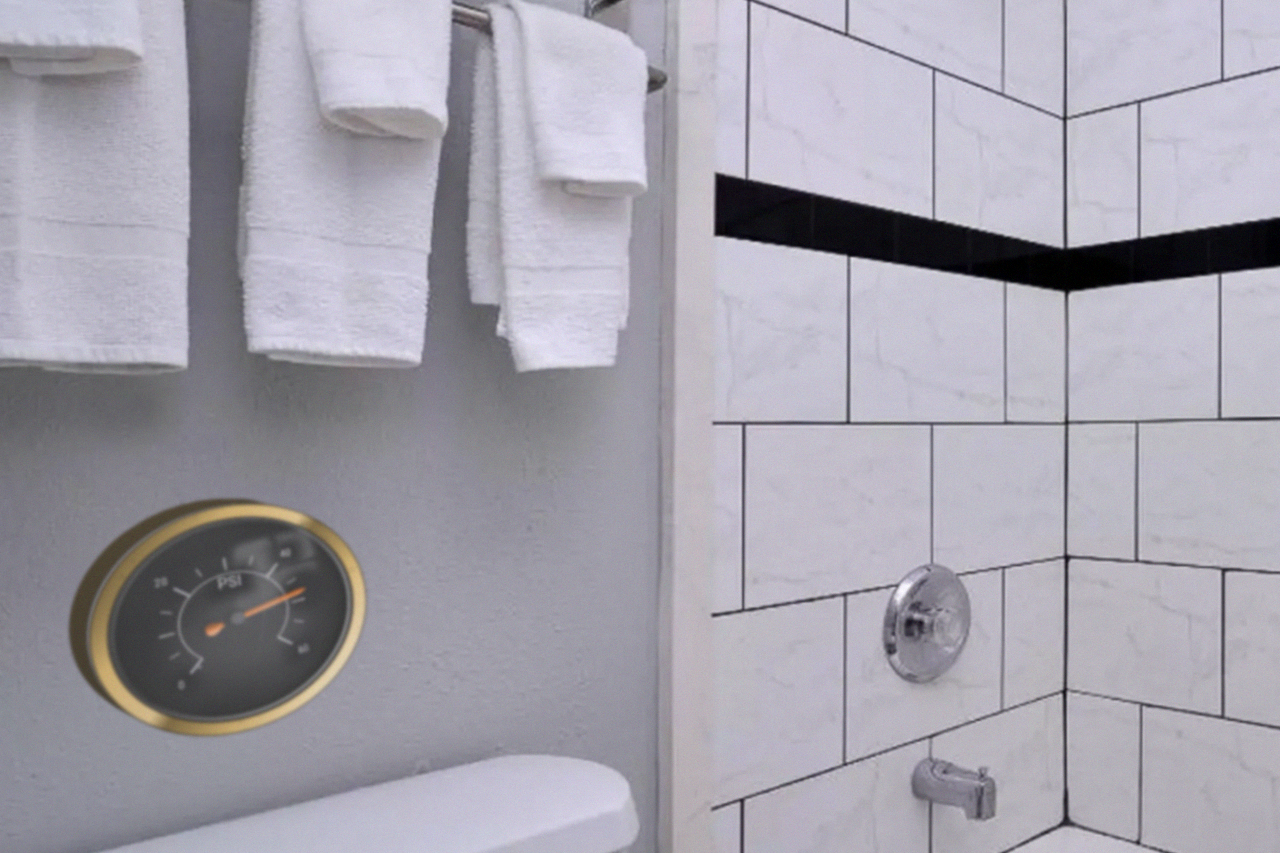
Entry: 47.5psi
